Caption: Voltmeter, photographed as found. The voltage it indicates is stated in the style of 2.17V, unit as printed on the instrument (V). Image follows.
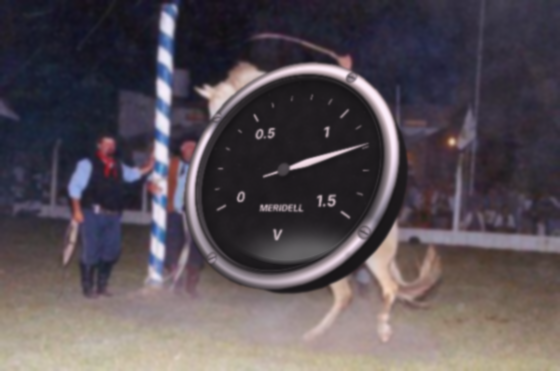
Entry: 1.2V
